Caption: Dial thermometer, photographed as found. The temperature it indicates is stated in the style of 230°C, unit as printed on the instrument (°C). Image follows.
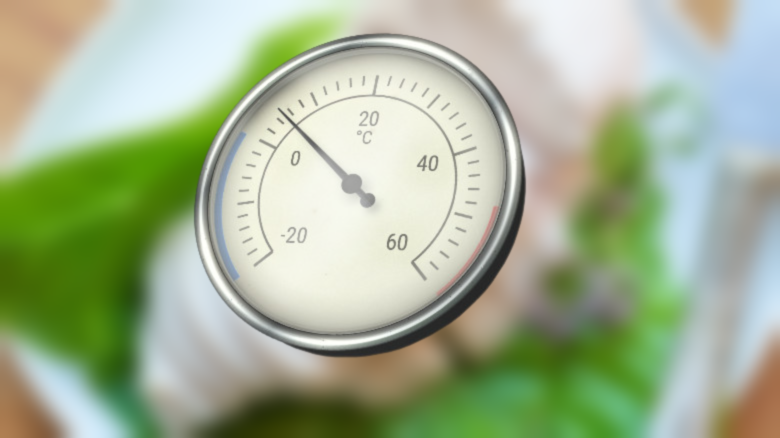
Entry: 5°C
